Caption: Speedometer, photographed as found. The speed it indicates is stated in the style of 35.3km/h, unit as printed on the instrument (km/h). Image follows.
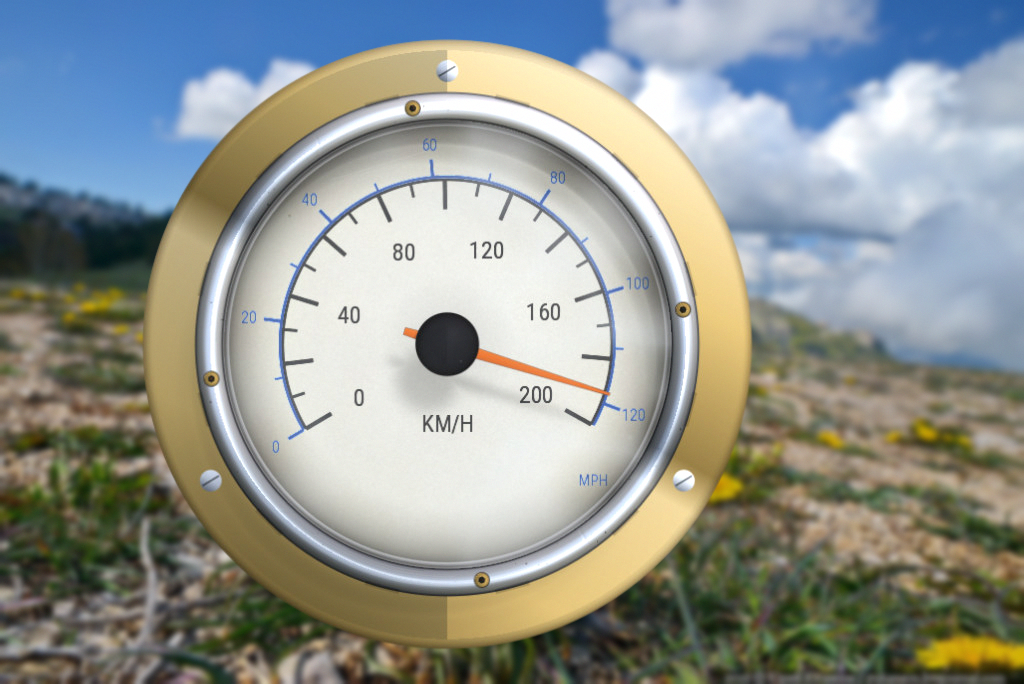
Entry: 190km/h
